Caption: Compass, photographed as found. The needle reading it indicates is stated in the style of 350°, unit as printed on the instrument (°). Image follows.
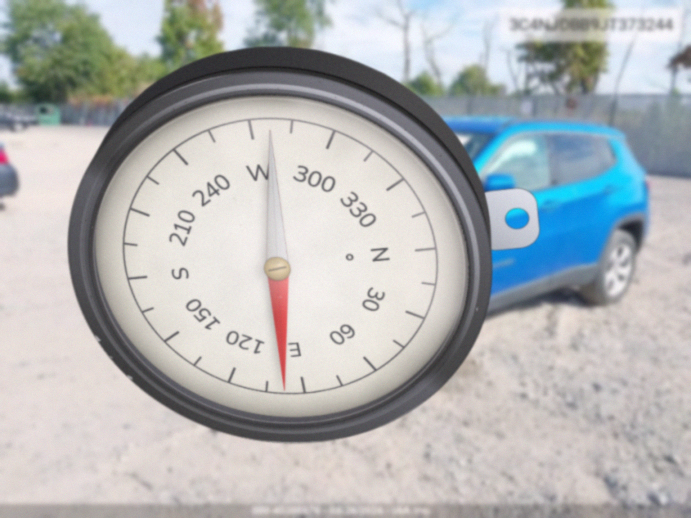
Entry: 97.5°
